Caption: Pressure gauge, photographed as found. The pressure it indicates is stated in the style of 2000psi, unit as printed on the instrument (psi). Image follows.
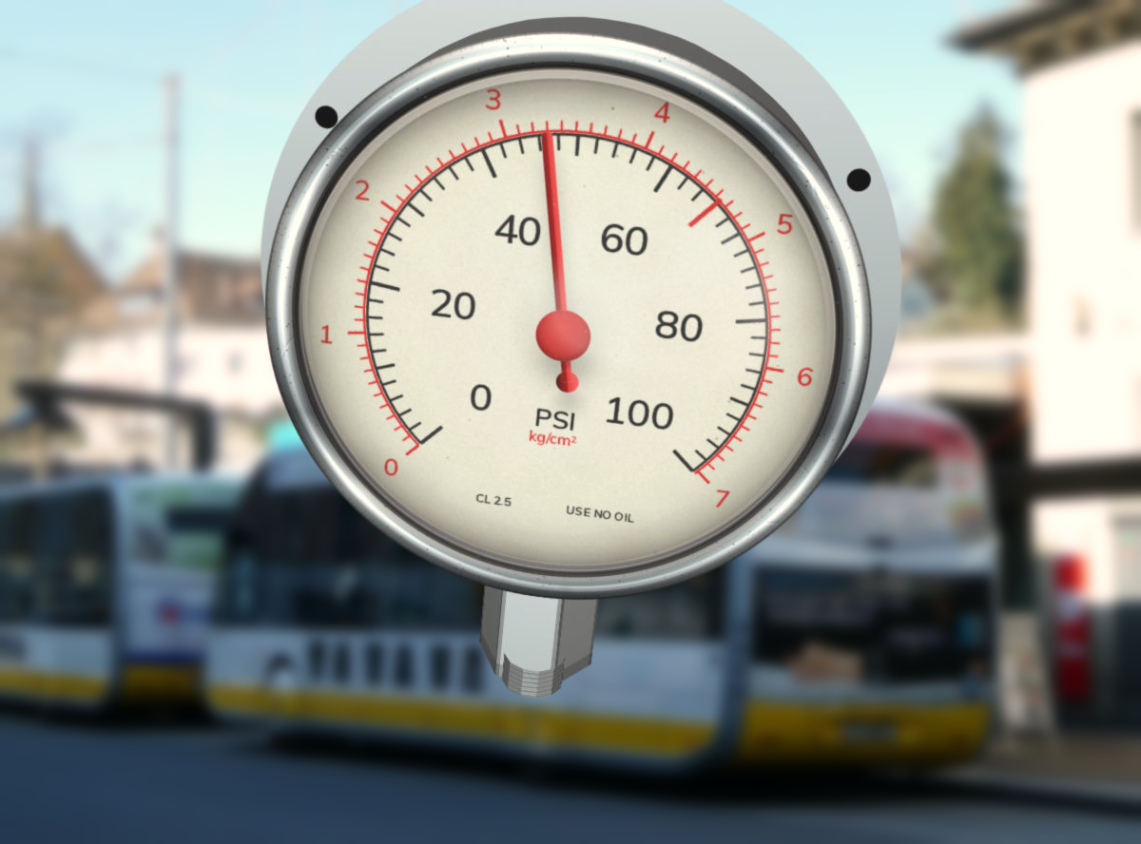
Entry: 47psi
